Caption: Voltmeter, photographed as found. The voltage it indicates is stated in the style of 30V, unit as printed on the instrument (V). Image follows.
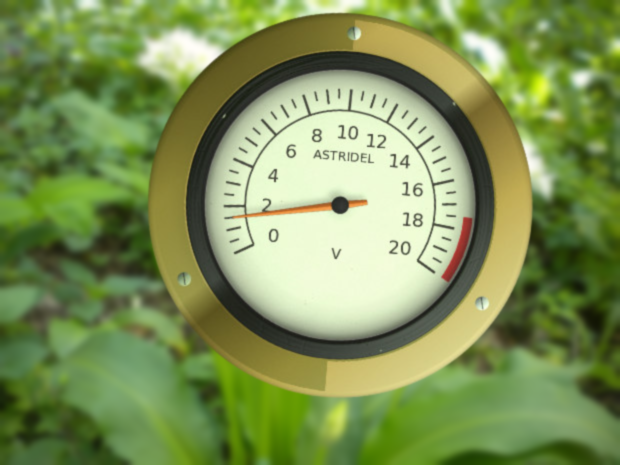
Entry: 1.5V
